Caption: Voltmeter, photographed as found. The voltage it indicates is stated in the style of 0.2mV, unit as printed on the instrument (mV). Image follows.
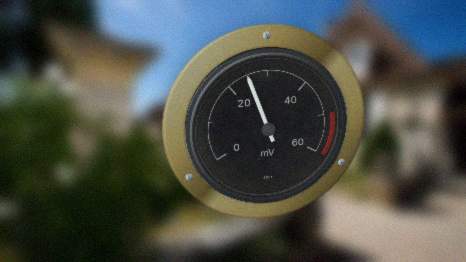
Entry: 25mV
